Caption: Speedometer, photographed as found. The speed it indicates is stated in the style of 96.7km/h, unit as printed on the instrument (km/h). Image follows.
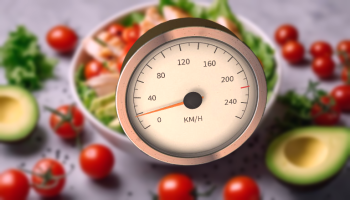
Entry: 20km/h
